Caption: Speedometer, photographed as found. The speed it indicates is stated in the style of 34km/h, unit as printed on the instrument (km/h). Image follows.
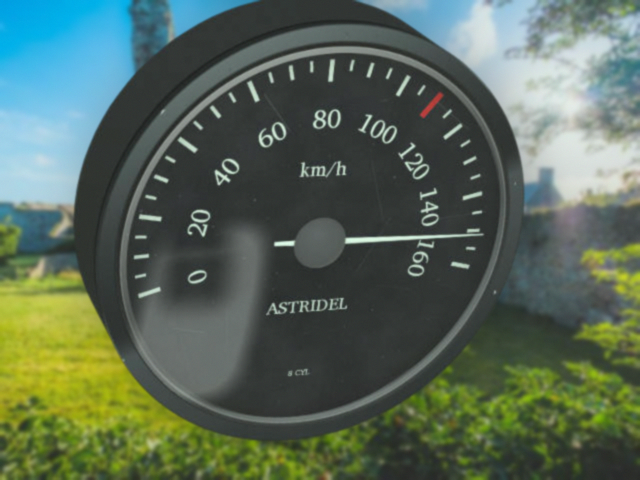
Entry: 150km/h
